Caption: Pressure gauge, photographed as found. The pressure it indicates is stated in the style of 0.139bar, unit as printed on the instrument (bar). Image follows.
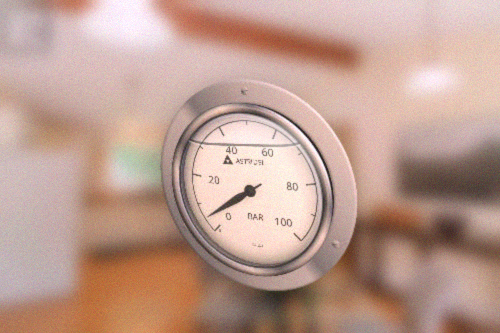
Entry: 5bar
